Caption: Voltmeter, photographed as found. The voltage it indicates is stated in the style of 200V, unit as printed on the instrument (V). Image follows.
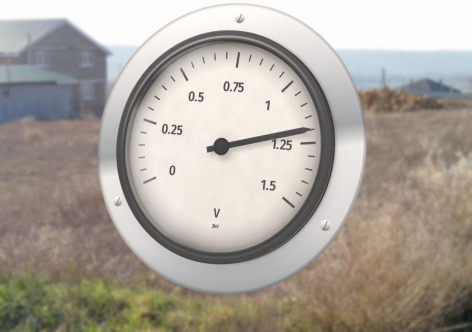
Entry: 1.2V
